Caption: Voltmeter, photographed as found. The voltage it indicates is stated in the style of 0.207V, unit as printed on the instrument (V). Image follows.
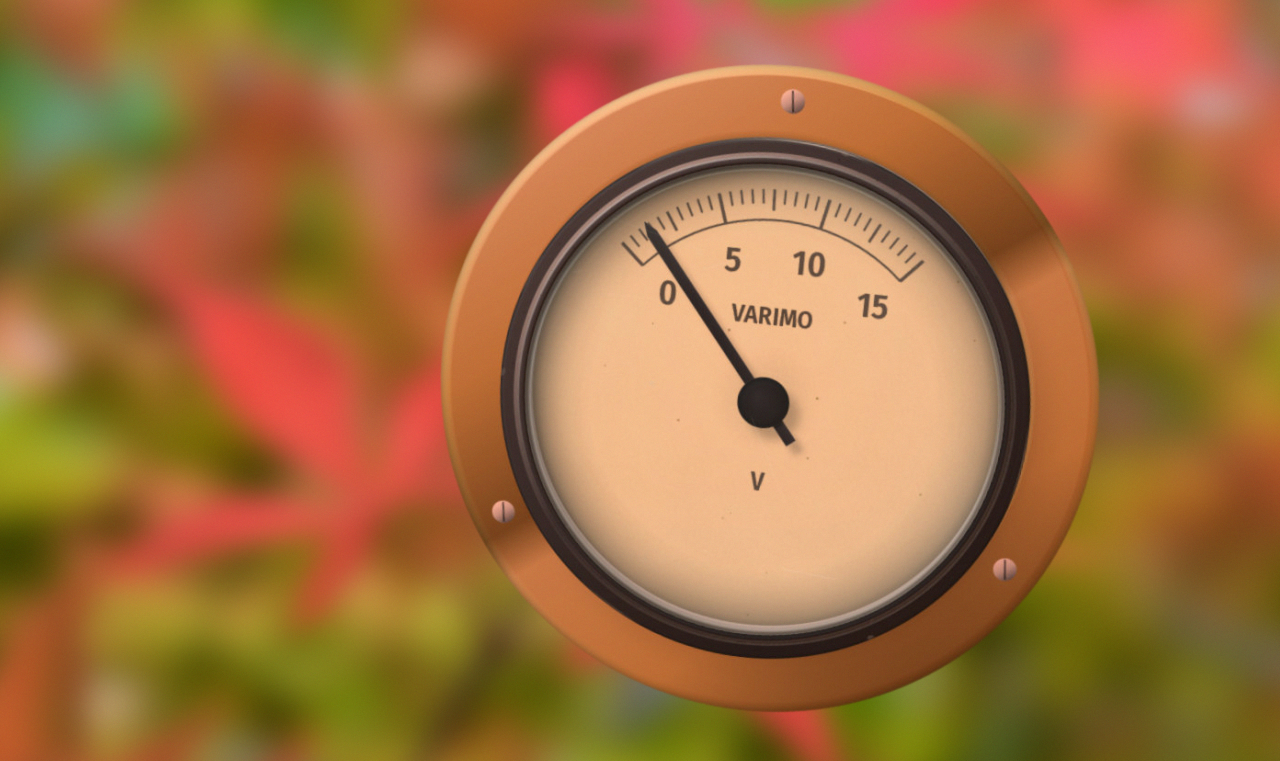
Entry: 1.5V
